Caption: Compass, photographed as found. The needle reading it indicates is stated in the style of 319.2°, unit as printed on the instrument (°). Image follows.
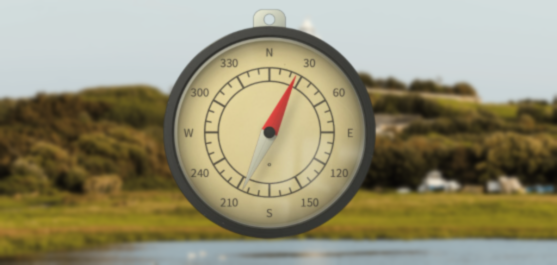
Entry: 25°
